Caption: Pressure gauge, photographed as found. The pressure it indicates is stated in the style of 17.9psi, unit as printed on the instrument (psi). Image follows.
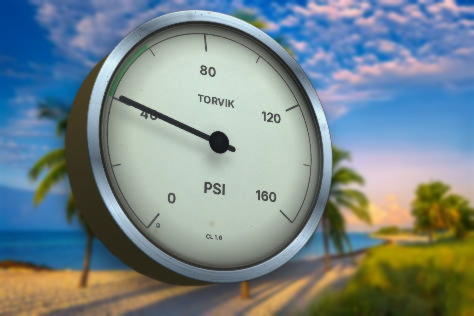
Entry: 40psi
